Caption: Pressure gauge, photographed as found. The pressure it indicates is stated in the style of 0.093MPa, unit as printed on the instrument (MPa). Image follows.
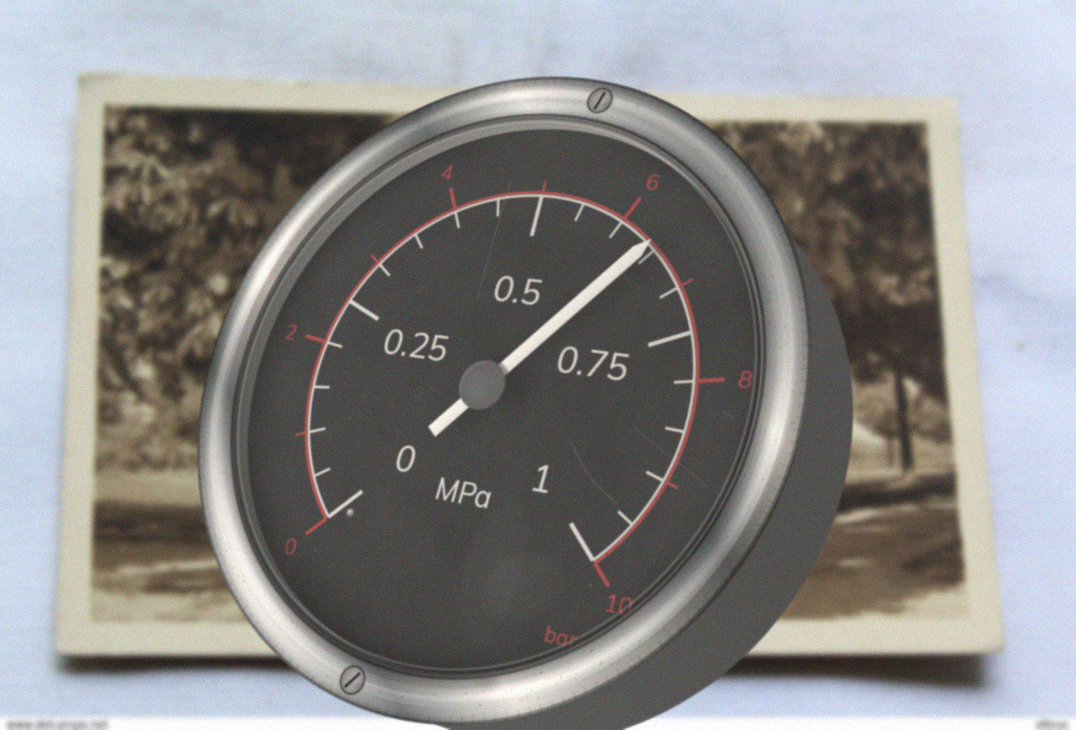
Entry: 0.65MPa
